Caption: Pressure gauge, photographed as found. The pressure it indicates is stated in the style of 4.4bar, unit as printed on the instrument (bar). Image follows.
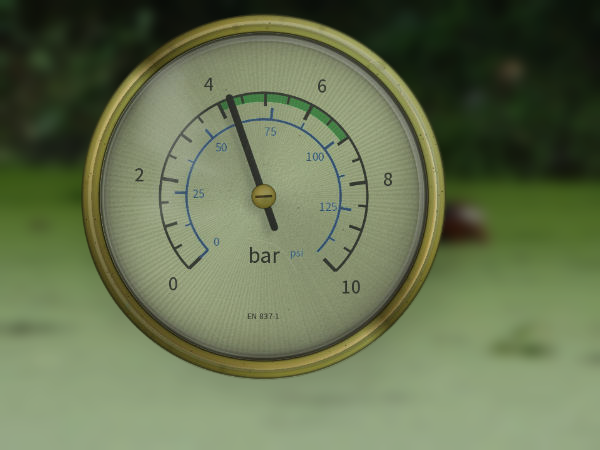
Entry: 4.25bar
